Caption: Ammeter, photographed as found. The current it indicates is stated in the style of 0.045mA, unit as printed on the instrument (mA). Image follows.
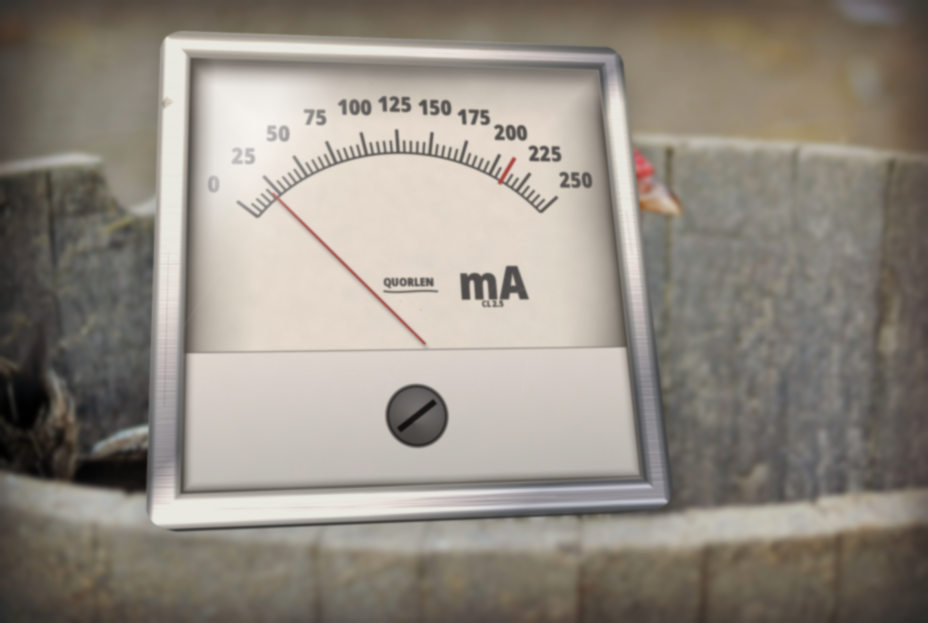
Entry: 20mA
